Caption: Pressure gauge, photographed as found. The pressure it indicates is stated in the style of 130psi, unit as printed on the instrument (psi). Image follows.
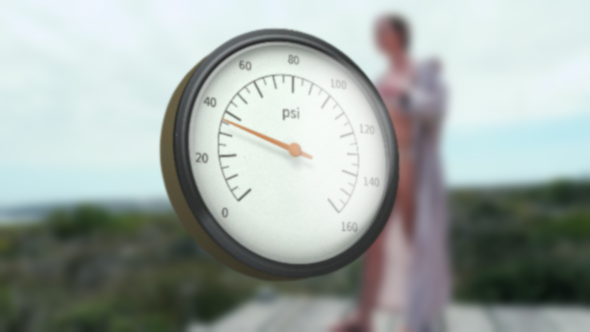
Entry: 35psi
